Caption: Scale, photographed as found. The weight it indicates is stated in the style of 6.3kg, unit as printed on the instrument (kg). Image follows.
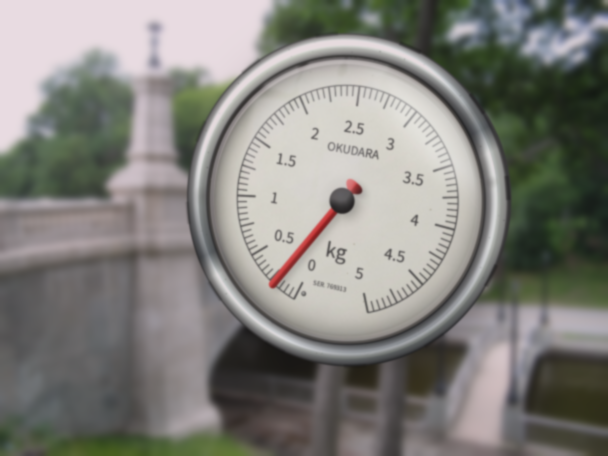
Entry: 0.2kg
